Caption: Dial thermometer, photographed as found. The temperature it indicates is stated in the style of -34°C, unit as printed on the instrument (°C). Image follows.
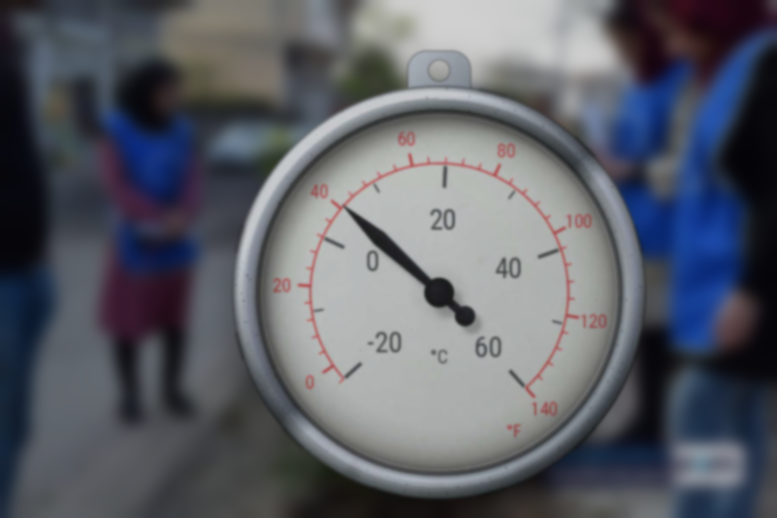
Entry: 5°C
